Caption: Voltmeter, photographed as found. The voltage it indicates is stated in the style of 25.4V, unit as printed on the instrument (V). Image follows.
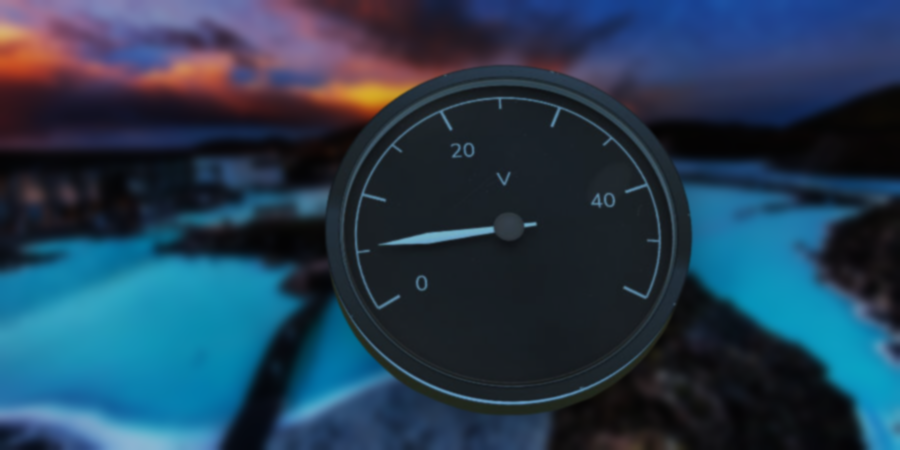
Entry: 5V
